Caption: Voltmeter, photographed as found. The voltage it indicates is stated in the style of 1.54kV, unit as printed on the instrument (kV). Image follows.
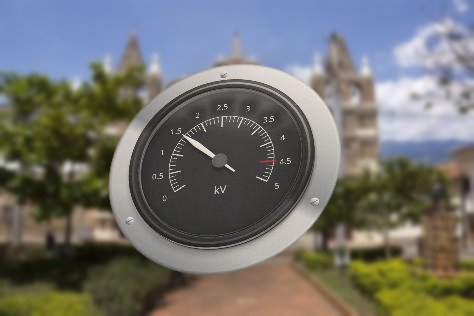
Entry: 1.5kV
